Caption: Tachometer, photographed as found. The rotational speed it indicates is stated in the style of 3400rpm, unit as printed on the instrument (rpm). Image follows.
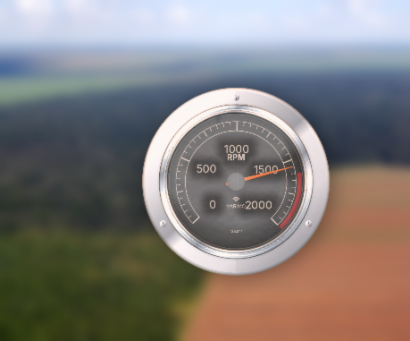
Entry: 1550rpm
